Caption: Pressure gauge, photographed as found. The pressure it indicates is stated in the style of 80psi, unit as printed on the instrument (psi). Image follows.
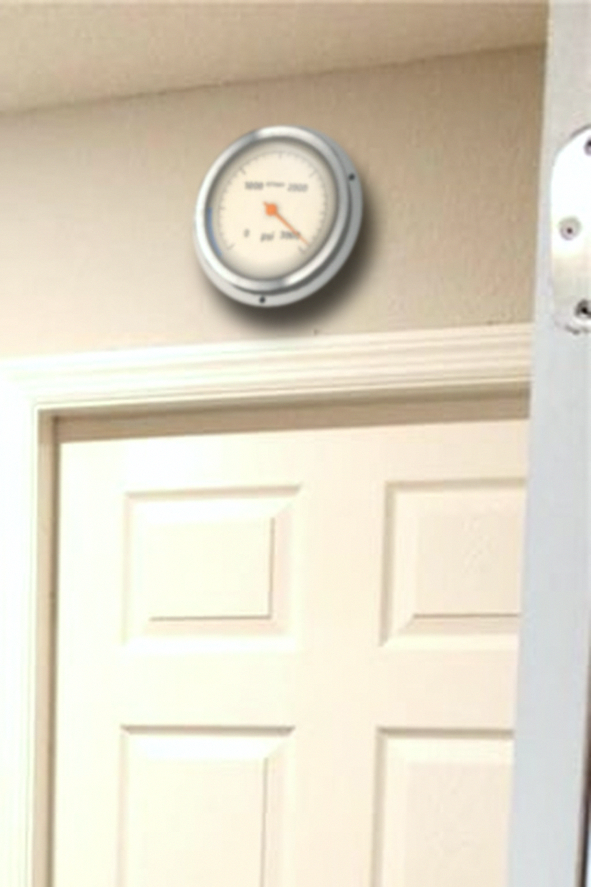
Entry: 2900psi
